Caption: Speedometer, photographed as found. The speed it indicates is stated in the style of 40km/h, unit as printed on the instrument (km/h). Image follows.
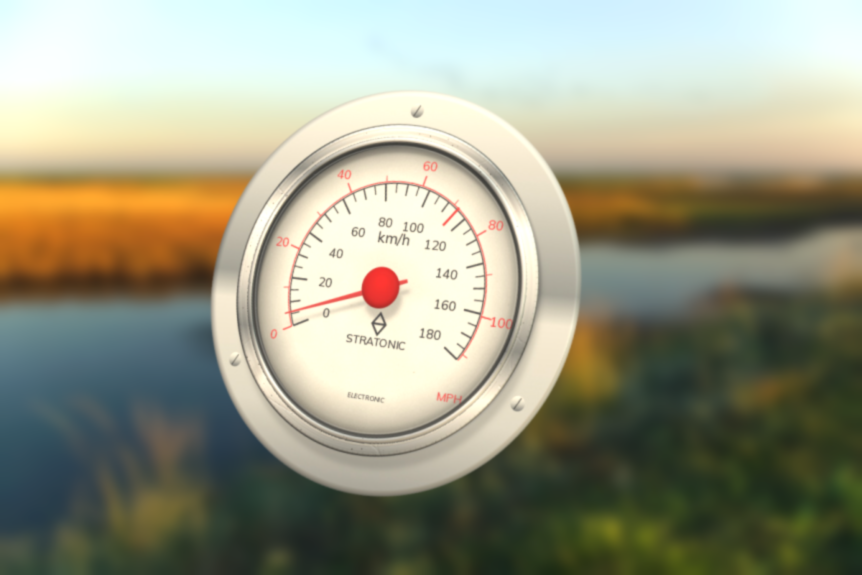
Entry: 5km/h
